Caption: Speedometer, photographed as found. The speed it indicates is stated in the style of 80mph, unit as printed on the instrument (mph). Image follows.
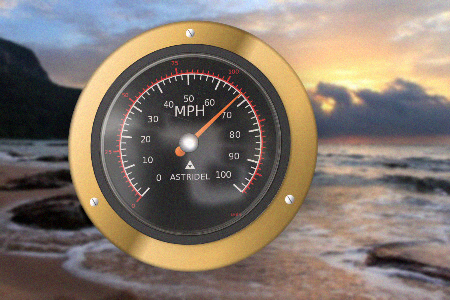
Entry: 68mph
